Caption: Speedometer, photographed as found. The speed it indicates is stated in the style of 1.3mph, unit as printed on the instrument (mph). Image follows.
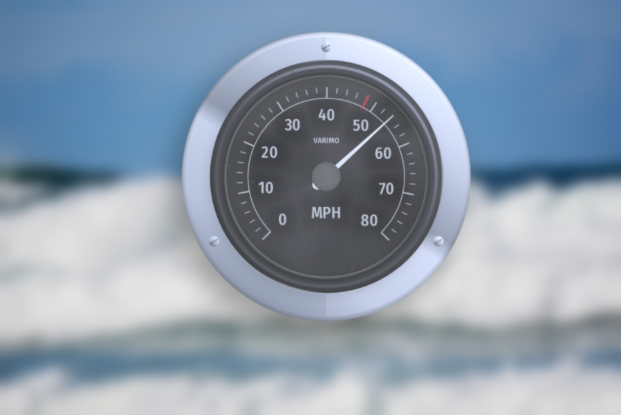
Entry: 54mph
